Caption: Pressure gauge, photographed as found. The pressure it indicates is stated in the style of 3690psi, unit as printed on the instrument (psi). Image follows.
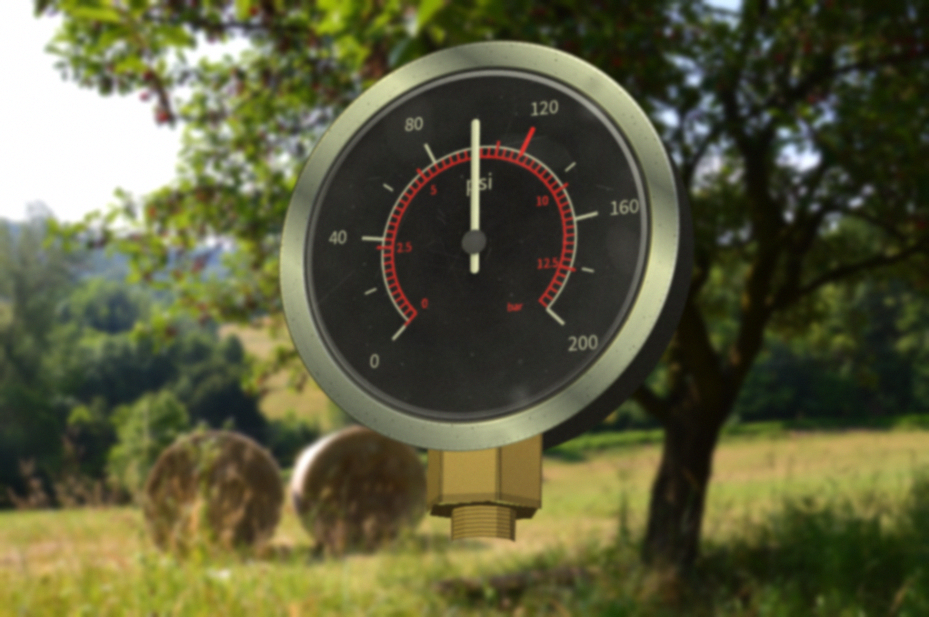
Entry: 100psi
